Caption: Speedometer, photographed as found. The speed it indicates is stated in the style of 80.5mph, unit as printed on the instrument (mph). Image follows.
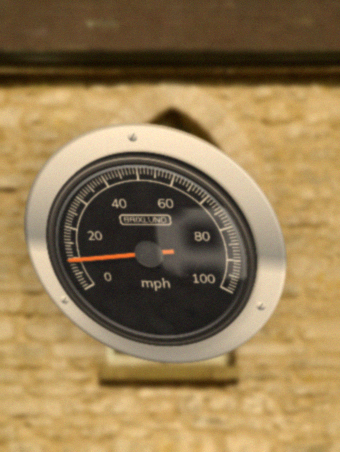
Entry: 10mph
